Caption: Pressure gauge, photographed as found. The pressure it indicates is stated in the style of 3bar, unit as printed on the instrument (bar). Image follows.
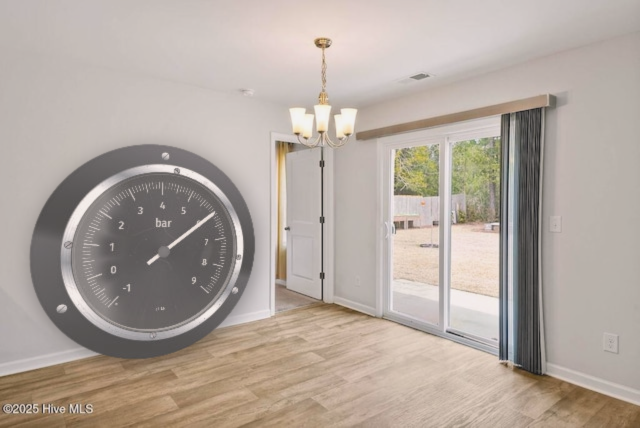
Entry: 6bar
